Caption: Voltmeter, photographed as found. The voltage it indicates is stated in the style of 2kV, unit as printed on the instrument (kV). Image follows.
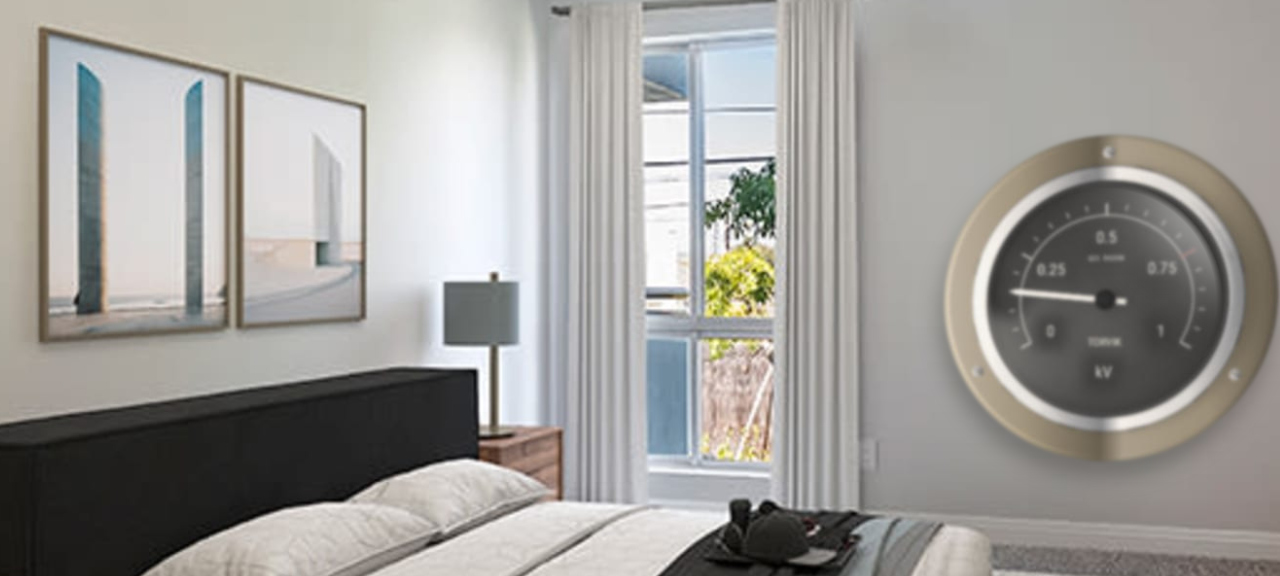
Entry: 0.15kV
